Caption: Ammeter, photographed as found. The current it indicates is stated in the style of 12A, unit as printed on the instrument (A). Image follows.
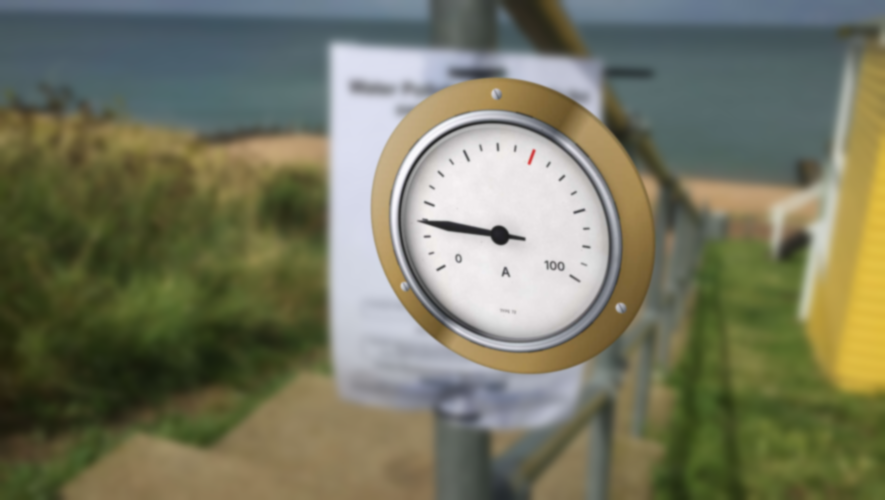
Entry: 15A
